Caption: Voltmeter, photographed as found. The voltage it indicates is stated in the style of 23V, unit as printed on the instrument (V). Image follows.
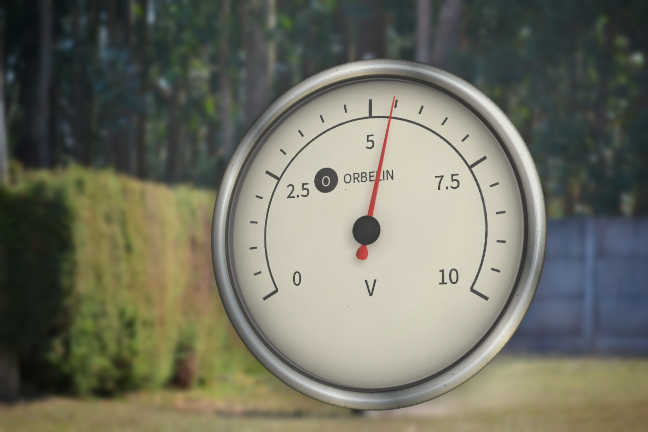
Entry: 5.5V
